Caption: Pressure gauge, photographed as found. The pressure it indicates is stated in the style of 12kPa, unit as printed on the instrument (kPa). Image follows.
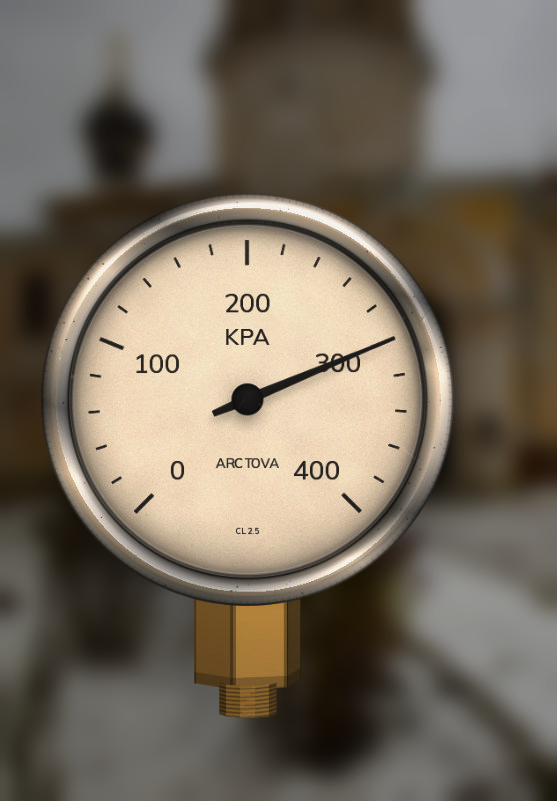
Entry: 300kPa
